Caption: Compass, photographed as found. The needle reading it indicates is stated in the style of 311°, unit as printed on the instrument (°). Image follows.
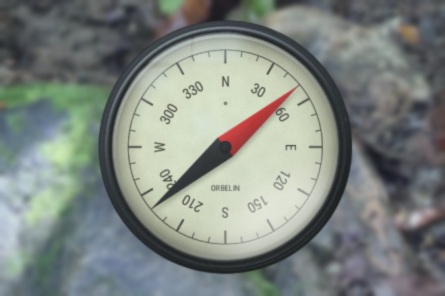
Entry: 50°
